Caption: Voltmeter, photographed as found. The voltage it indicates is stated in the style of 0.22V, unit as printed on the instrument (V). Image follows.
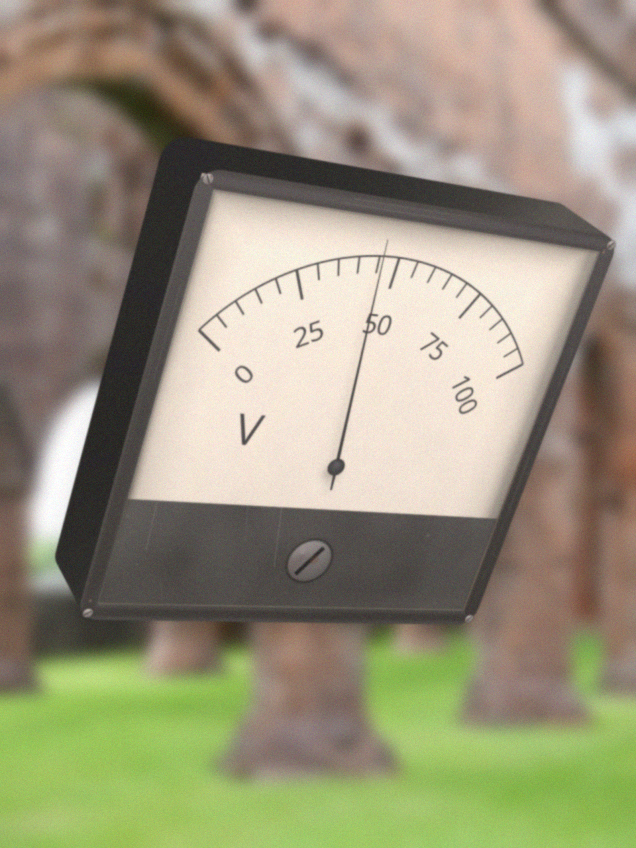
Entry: 45V
